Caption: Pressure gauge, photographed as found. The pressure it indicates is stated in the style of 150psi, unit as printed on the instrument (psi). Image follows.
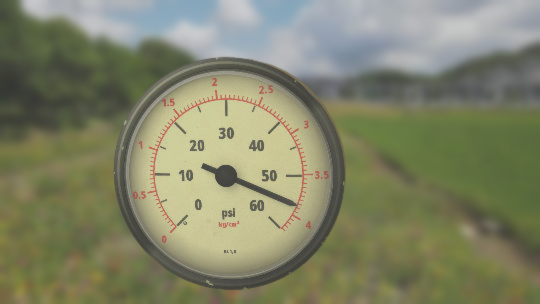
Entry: 55psi
